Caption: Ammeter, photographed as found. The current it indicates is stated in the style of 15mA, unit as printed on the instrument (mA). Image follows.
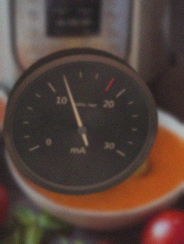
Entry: 12mA
